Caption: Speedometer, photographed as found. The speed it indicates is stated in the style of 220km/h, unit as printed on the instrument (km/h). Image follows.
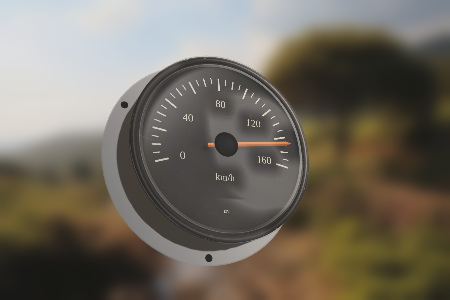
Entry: 145km/h
